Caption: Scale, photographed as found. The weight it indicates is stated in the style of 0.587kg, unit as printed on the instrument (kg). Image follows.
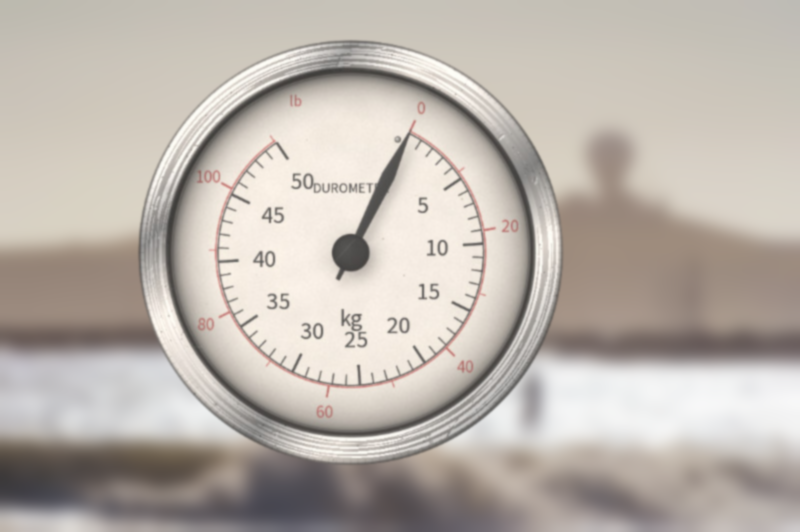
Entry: 0kg
